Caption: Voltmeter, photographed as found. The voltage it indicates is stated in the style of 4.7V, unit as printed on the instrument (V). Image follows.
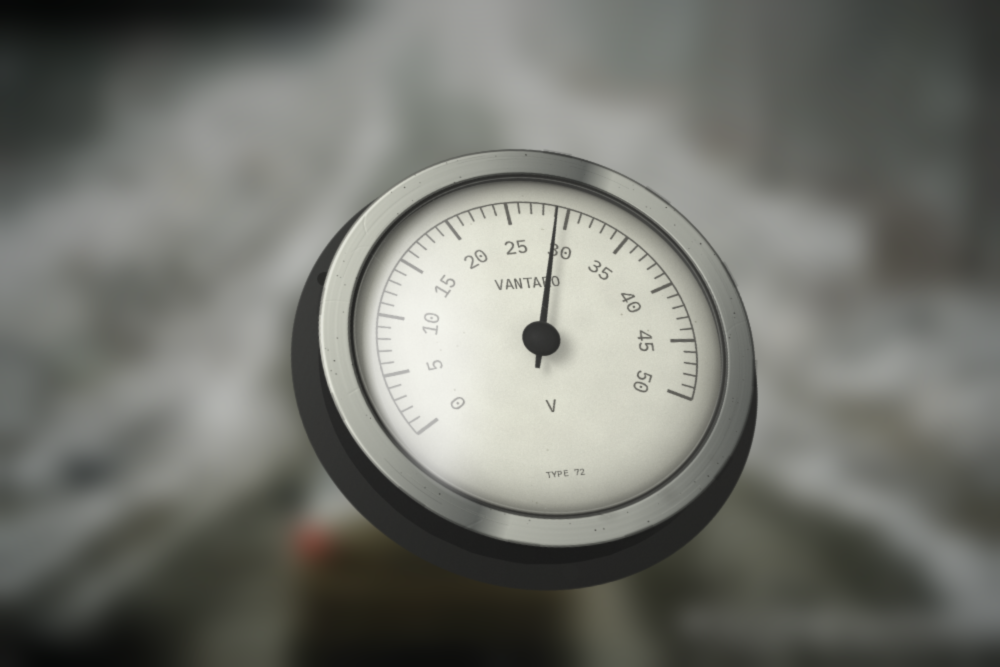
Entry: 29V
